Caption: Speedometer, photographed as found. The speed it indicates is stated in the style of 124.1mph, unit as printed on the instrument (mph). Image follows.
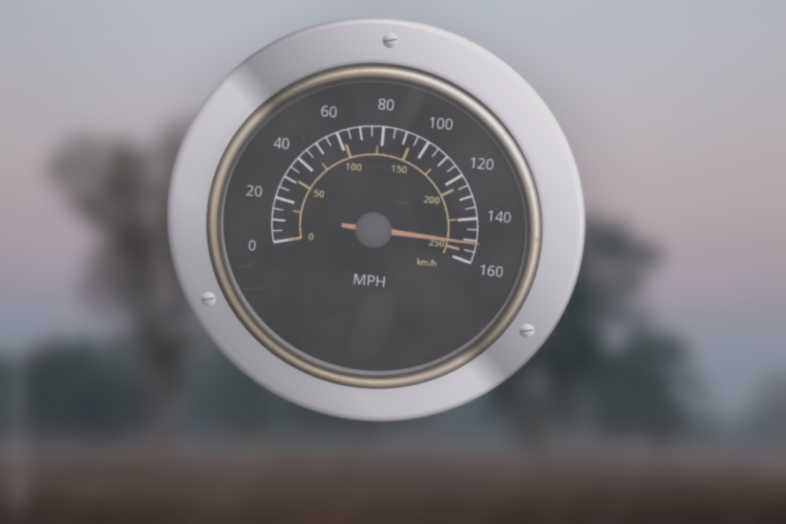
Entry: 150mph
